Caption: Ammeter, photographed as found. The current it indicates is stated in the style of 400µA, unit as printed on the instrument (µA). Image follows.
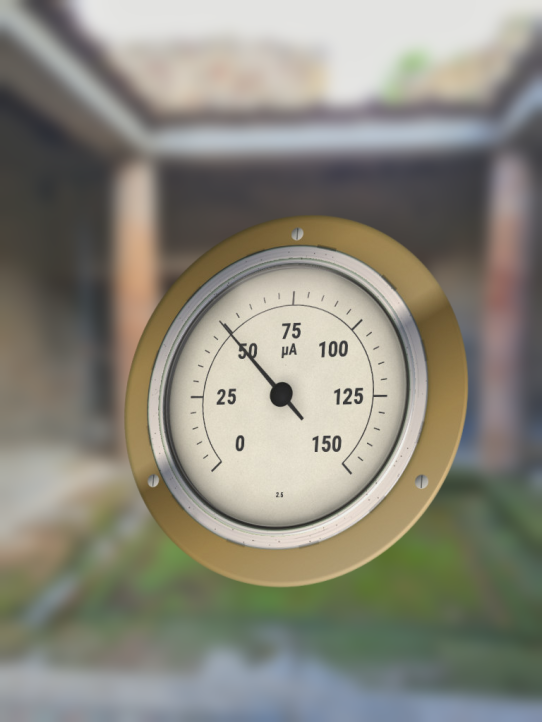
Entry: 50µA
